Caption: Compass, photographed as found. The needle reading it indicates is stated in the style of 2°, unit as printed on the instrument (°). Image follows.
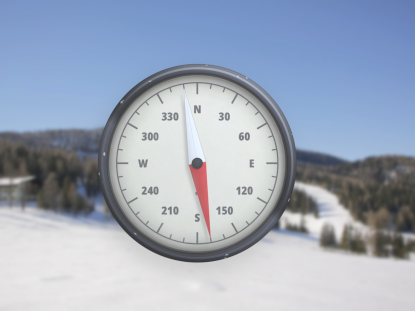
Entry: 170°
